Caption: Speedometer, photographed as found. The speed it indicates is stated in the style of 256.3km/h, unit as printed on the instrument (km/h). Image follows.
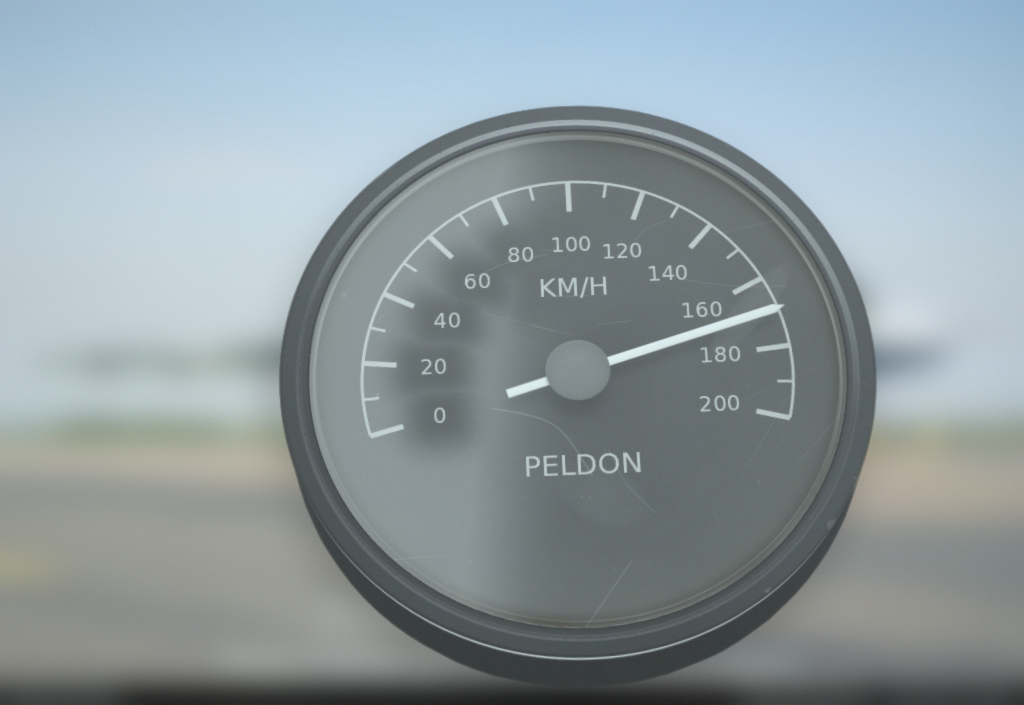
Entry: 170km/h
